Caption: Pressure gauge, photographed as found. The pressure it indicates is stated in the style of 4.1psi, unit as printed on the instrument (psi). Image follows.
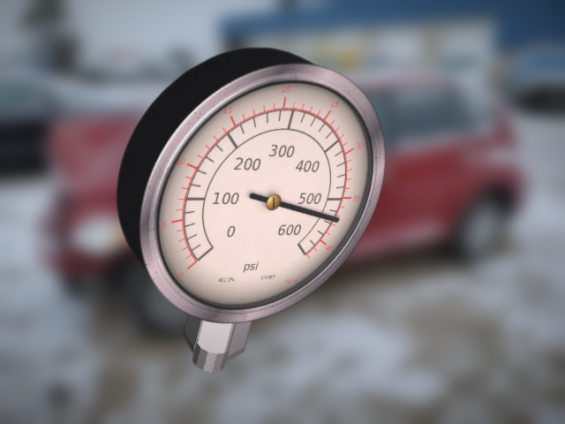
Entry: 530psi
